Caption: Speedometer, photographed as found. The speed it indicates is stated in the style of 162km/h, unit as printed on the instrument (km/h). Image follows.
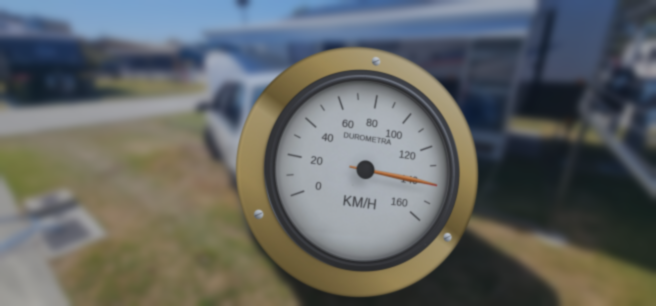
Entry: 140km/h
